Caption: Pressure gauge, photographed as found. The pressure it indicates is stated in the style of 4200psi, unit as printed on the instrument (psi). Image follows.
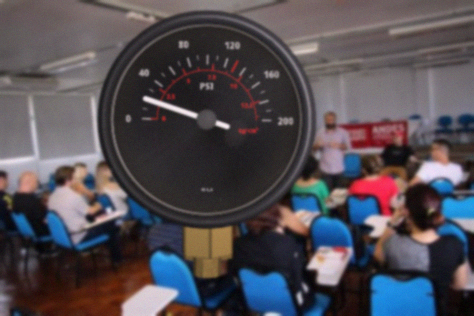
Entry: 20psi
